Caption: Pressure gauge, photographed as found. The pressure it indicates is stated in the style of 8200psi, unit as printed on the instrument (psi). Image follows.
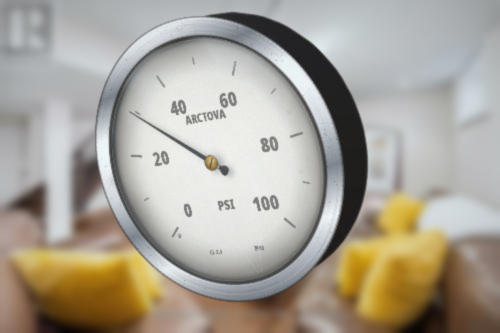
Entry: 30psi
